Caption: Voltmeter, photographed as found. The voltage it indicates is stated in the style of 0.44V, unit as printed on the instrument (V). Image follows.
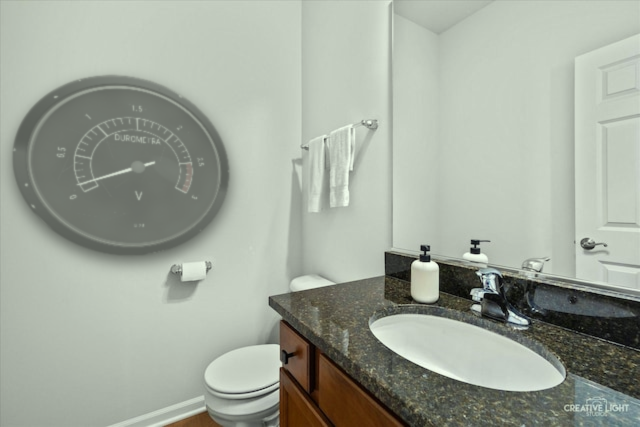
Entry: 0.1V
